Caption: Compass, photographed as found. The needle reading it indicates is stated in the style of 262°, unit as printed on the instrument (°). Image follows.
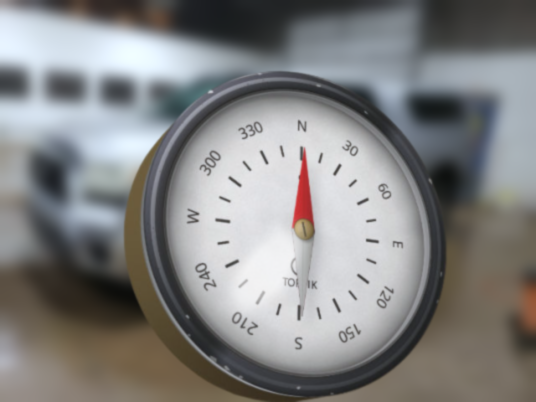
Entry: 0°
